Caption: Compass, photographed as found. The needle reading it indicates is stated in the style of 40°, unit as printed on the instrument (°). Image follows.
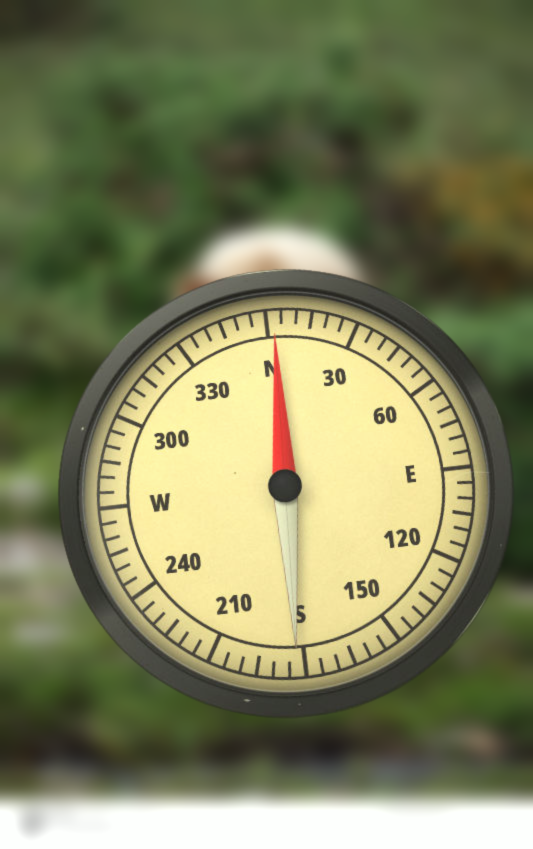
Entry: 2.5°
